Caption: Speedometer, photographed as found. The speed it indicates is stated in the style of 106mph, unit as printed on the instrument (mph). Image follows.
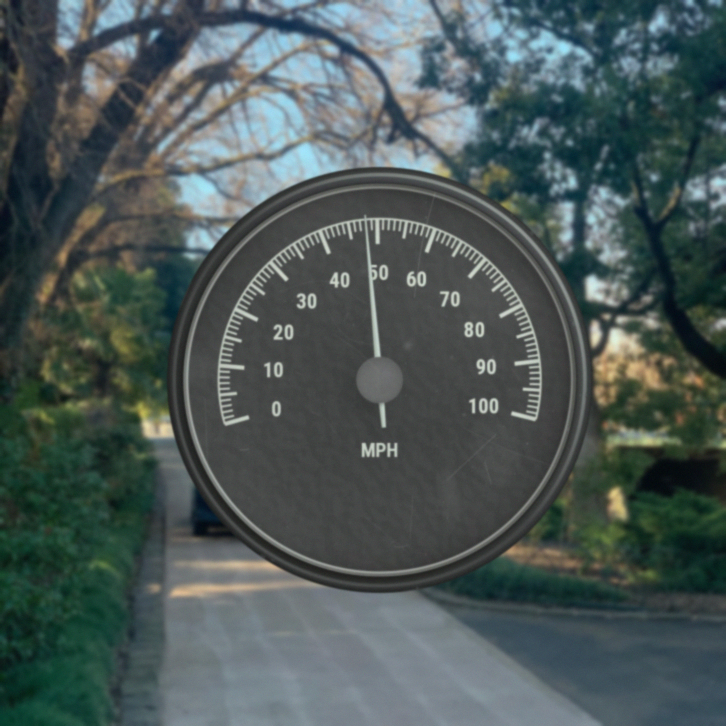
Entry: 48mph
